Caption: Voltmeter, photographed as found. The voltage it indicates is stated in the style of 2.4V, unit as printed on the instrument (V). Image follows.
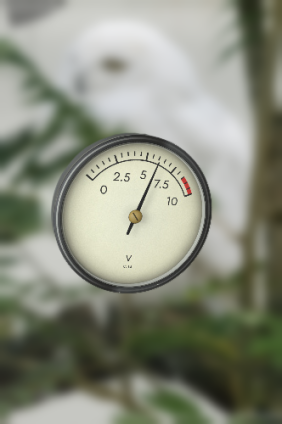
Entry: 6V
